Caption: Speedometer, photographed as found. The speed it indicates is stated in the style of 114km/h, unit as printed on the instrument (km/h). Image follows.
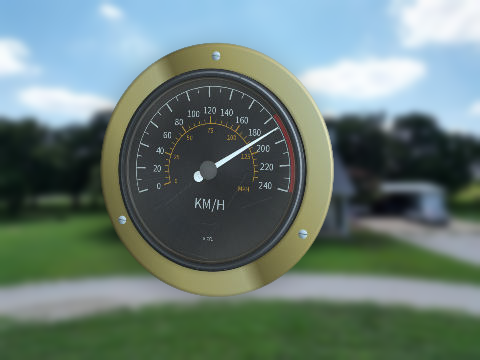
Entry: 190km/h
